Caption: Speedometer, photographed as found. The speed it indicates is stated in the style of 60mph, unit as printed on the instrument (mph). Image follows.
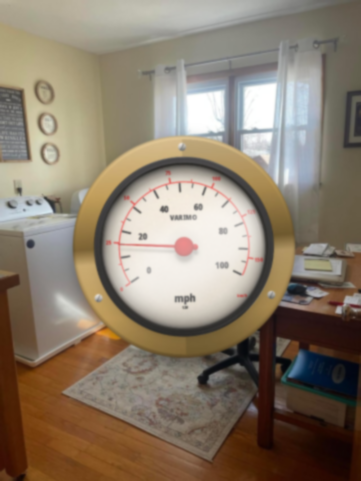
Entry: 15mph
